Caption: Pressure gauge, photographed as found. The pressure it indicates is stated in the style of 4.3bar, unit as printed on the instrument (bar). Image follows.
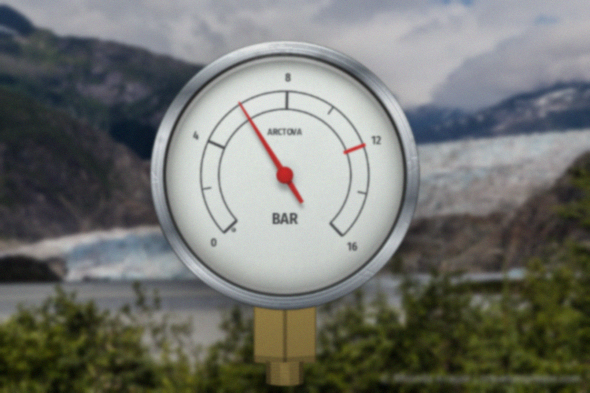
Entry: 6bar
